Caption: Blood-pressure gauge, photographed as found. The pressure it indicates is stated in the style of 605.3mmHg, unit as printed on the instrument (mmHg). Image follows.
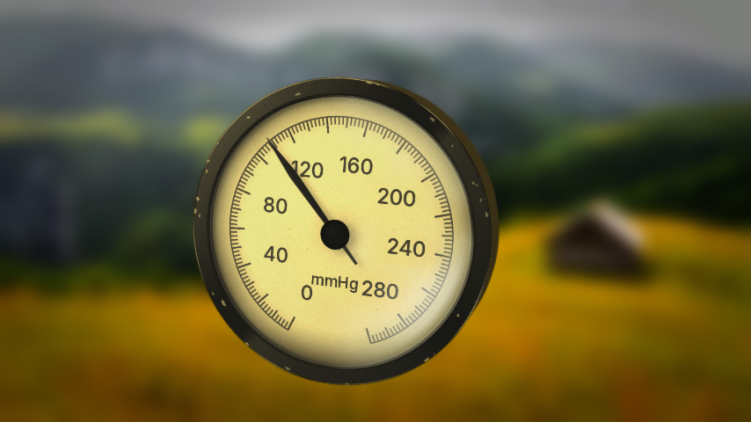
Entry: 110mmHg
